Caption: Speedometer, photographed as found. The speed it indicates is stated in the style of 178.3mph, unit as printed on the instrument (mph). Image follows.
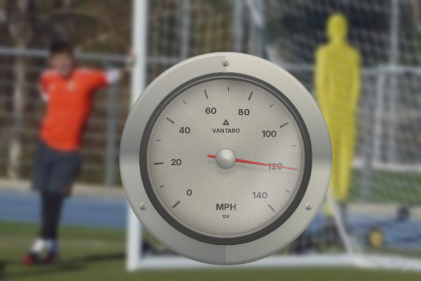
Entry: 120mph
